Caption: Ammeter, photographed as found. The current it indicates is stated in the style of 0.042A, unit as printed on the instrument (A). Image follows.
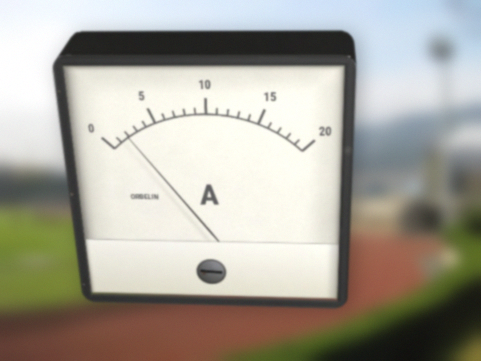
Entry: 2A
